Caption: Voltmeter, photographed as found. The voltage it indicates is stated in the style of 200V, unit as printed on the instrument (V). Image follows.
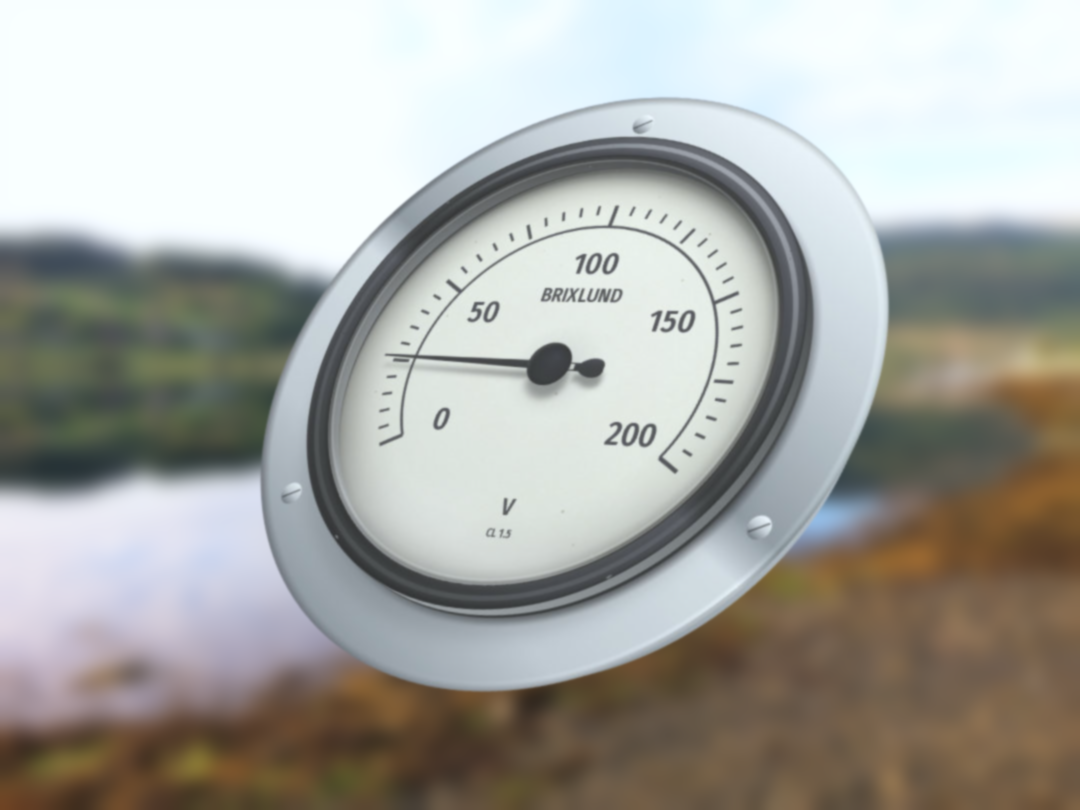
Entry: 25V
